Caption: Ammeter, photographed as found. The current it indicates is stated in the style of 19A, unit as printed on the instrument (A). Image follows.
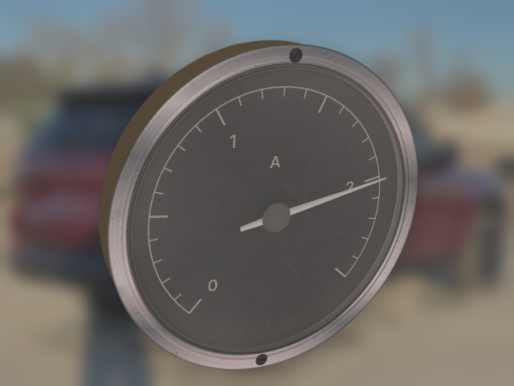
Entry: 2A
